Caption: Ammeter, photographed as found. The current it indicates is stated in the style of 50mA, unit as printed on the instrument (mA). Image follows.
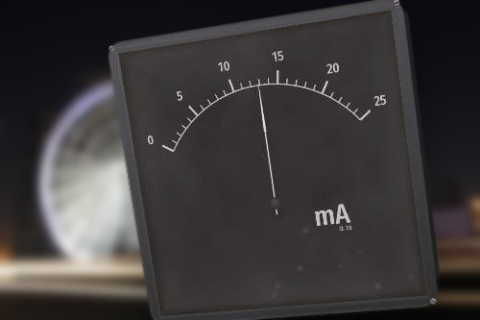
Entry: 13mA
